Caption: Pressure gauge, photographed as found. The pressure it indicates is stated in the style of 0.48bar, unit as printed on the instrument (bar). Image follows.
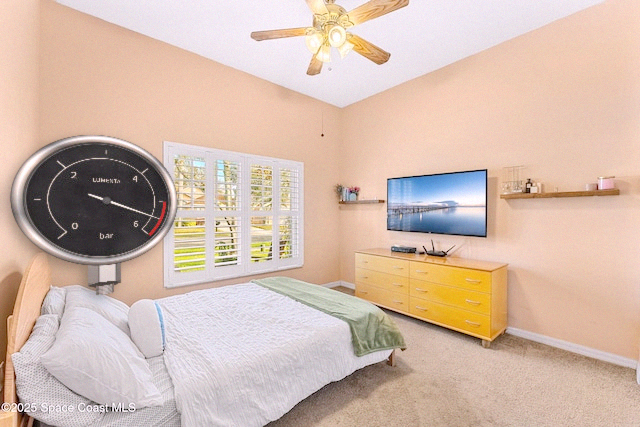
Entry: 5.5bar
